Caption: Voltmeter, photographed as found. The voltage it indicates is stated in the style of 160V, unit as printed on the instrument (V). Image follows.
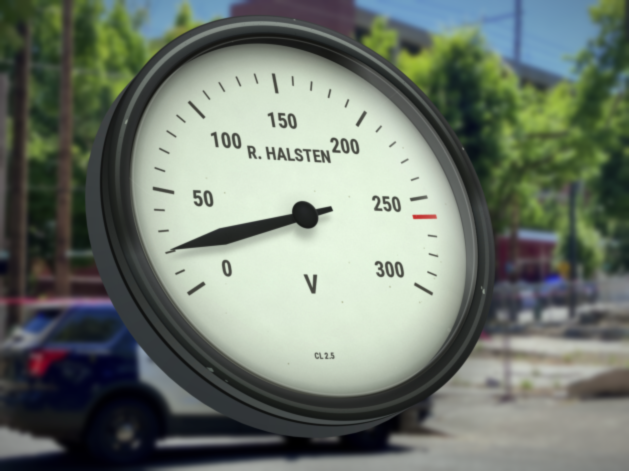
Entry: 20V
